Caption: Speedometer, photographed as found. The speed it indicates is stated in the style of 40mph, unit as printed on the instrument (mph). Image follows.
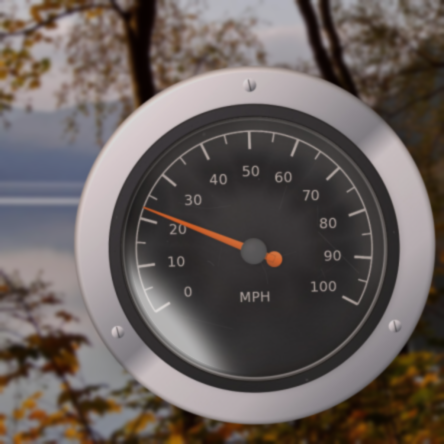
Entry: 22.5mph
